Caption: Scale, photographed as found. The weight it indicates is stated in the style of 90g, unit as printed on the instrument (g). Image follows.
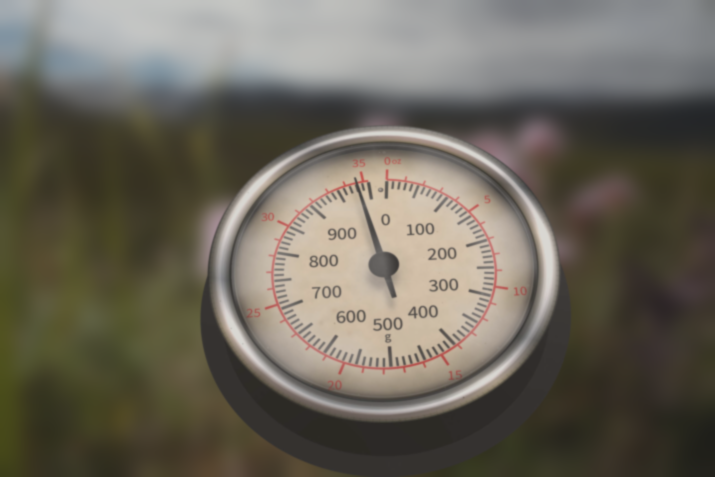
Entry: 980g
